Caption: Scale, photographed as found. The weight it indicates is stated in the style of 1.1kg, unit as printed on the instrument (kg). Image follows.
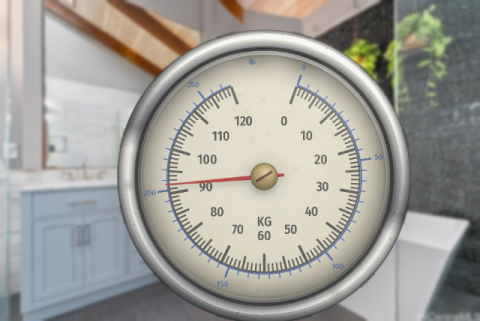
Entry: 92kg
